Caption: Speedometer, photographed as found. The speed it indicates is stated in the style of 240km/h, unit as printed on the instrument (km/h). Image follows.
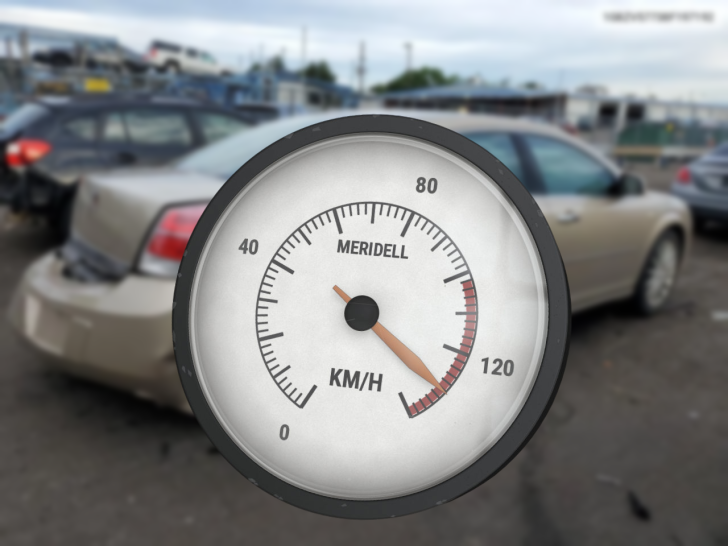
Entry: 130km/h
